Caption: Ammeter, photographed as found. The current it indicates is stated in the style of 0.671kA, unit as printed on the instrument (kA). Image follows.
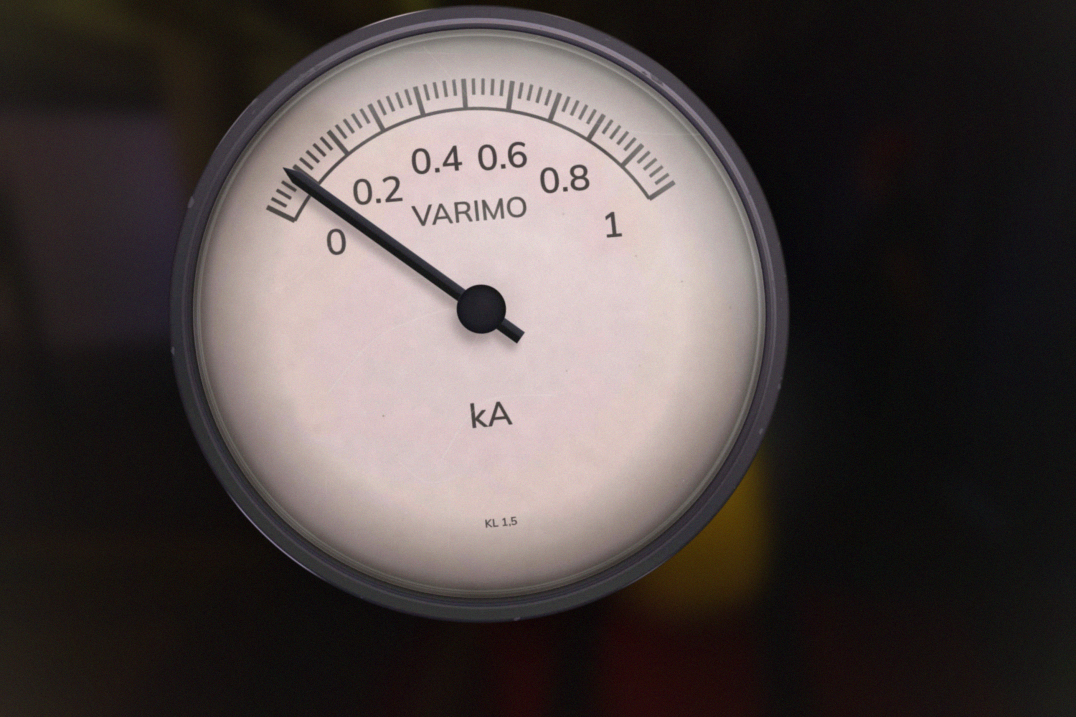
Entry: 0.08kA
